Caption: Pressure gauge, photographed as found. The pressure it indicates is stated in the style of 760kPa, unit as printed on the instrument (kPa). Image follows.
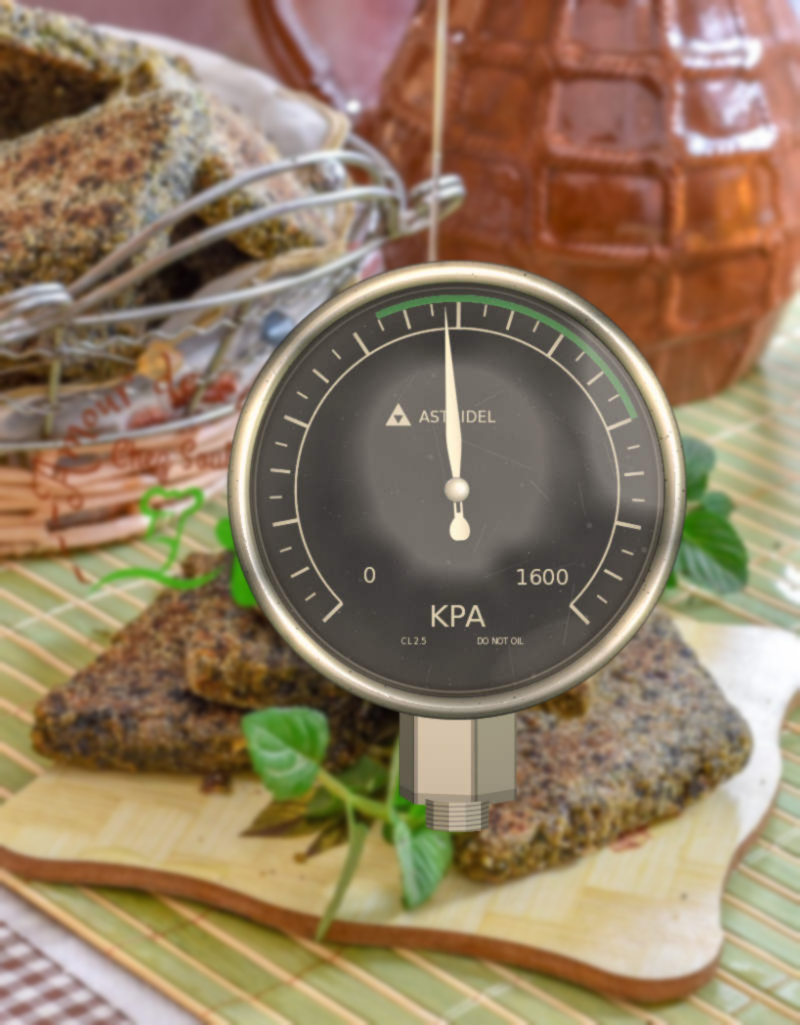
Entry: 775kPa
